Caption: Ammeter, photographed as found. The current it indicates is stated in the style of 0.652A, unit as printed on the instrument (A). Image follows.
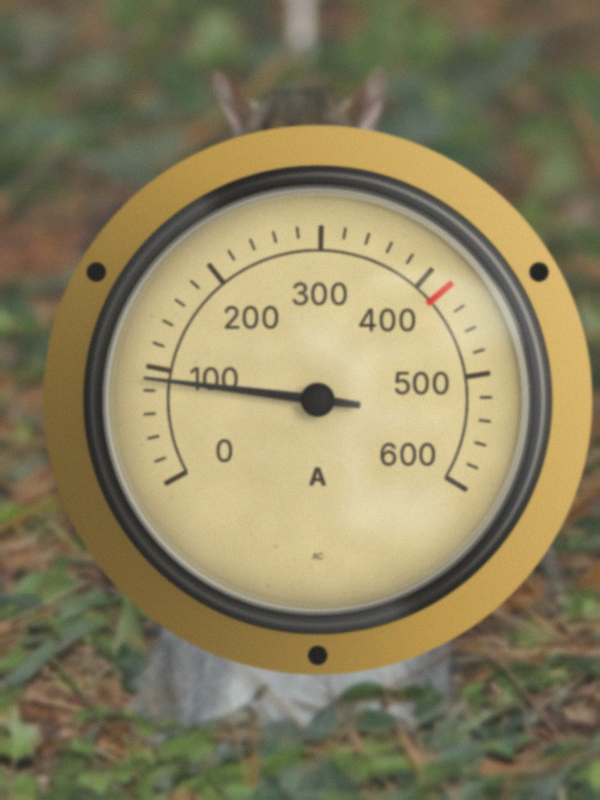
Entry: 90A
